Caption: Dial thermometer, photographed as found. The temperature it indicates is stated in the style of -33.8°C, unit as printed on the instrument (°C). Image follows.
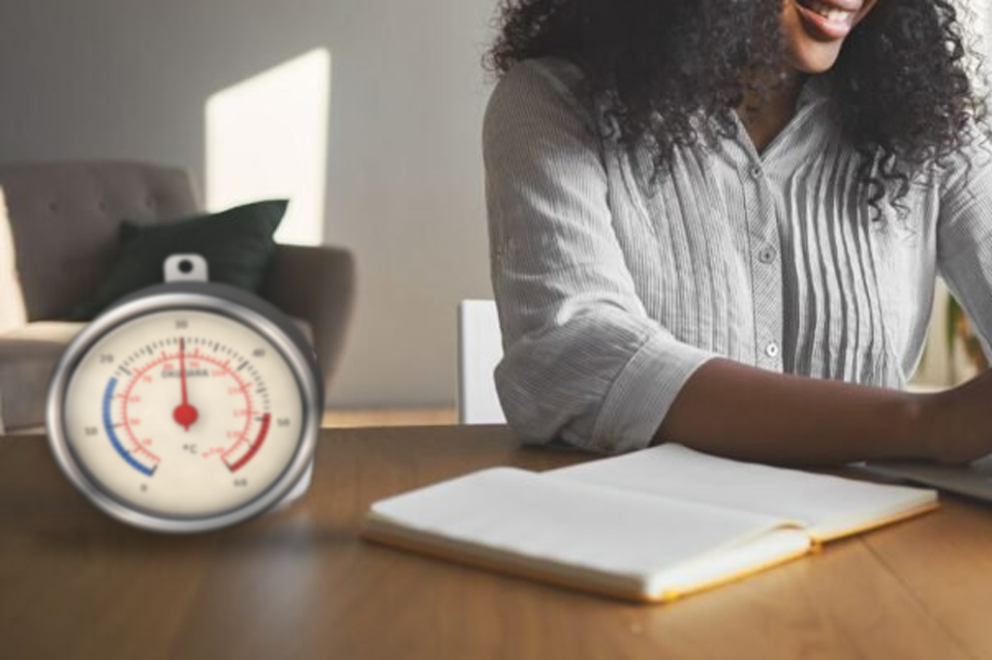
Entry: 30°C
